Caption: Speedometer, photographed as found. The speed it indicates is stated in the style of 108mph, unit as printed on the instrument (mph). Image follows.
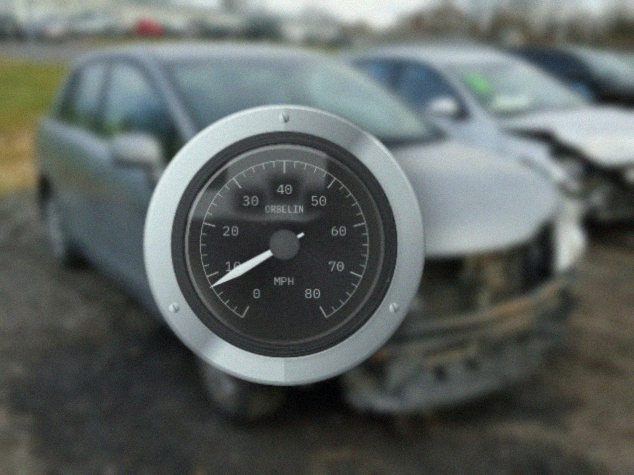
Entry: 8mph
